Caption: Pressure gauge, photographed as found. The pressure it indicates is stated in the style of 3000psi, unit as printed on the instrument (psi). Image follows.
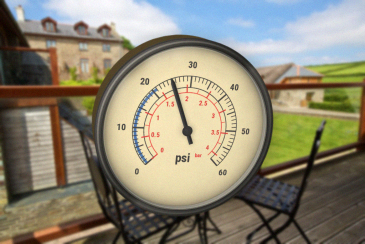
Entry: 25psi
